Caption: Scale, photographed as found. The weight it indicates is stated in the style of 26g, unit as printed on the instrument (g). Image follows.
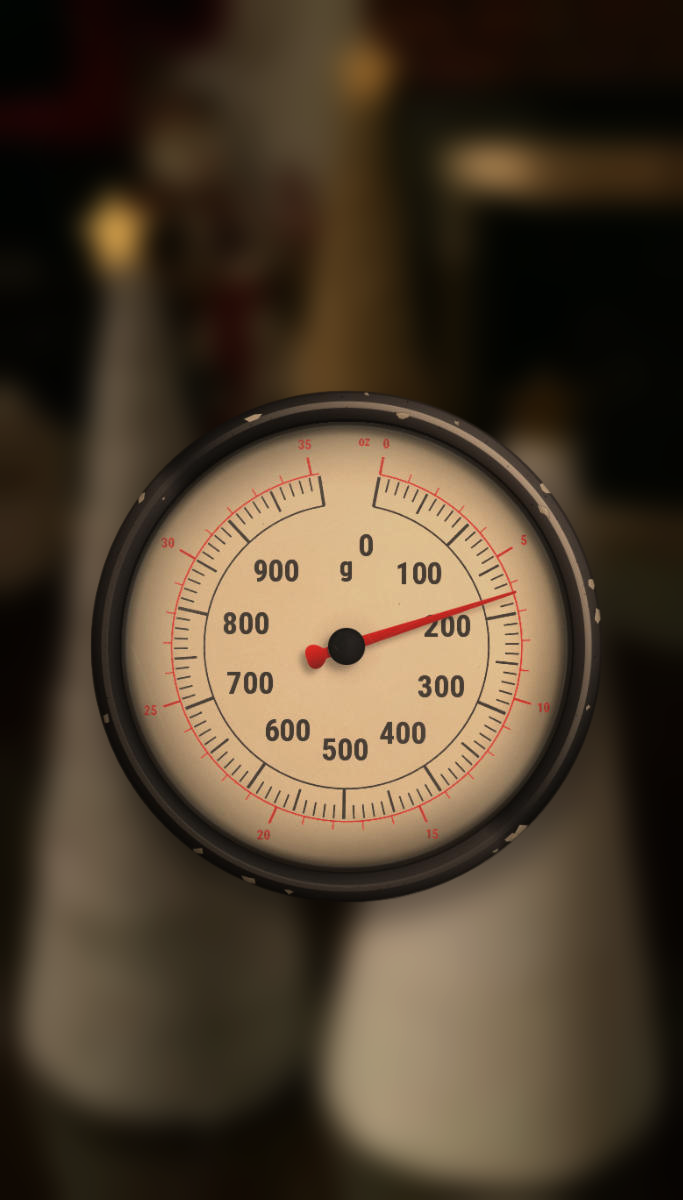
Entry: 180g
